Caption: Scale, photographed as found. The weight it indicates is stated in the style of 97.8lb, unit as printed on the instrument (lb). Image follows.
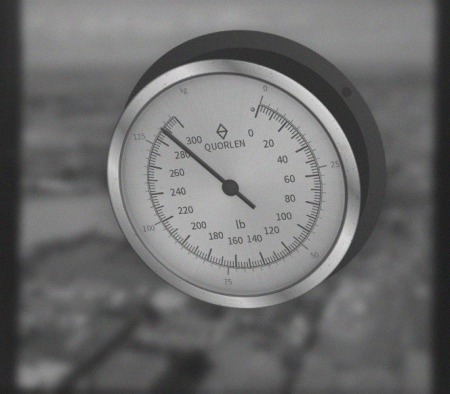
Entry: 290lb
